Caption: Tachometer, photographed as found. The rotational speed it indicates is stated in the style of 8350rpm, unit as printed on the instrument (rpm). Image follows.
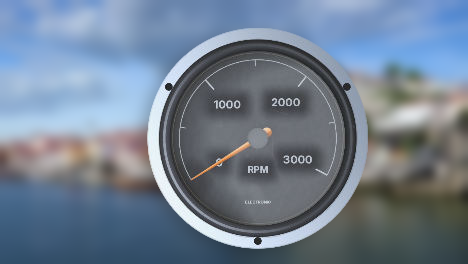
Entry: 0rpm
